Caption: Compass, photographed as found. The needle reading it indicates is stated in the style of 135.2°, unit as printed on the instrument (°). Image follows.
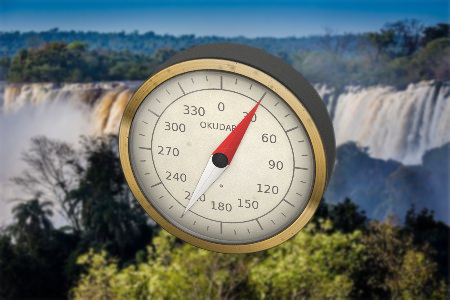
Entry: 30°
